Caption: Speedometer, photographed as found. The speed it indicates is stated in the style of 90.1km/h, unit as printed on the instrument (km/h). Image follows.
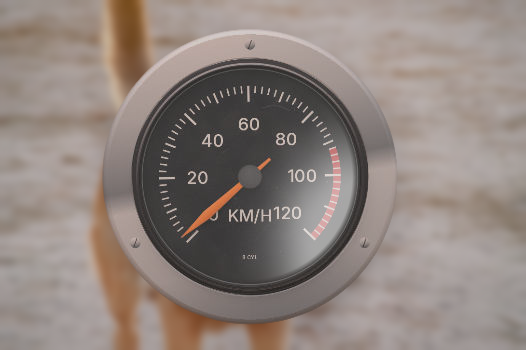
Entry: 2km/h
